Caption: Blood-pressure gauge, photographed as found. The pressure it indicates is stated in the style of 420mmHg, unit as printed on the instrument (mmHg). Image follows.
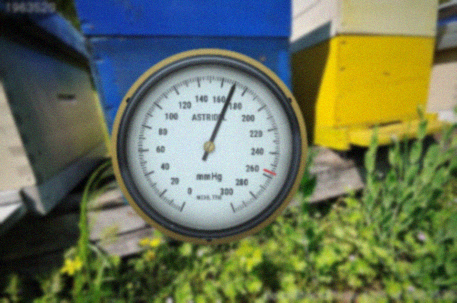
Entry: 170mmHg
